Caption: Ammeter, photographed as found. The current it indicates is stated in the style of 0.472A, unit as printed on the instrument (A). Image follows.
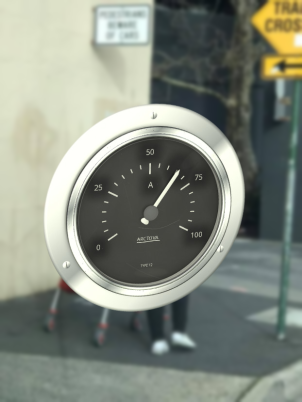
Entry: 65A
